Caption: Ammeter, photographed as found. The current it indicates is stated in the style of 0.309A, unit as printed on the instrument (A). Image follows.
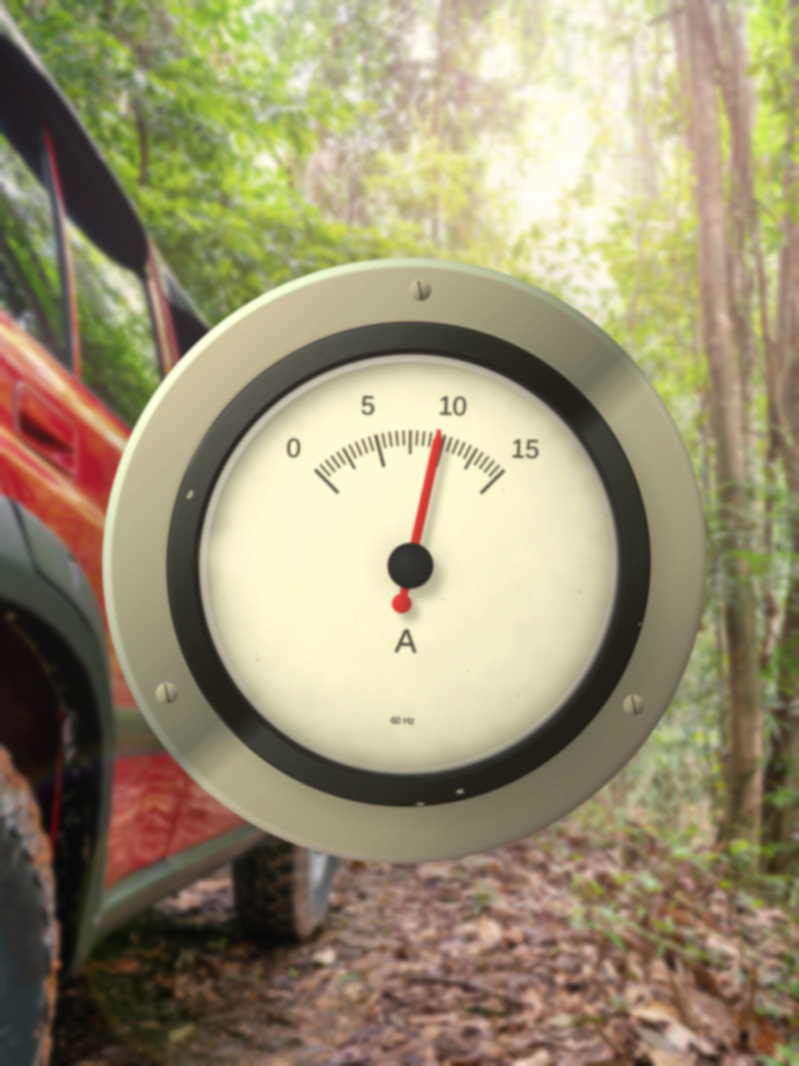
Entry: 9.5A
